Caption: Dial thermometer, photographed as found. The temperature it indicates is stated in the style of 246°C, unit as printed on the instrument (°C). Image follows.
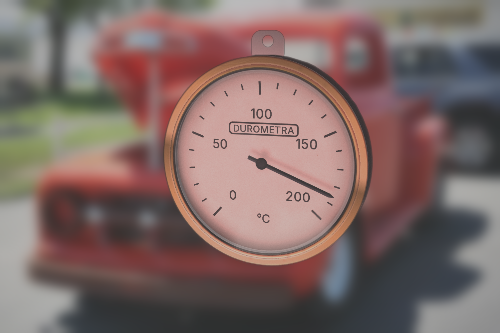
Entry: 185°C
